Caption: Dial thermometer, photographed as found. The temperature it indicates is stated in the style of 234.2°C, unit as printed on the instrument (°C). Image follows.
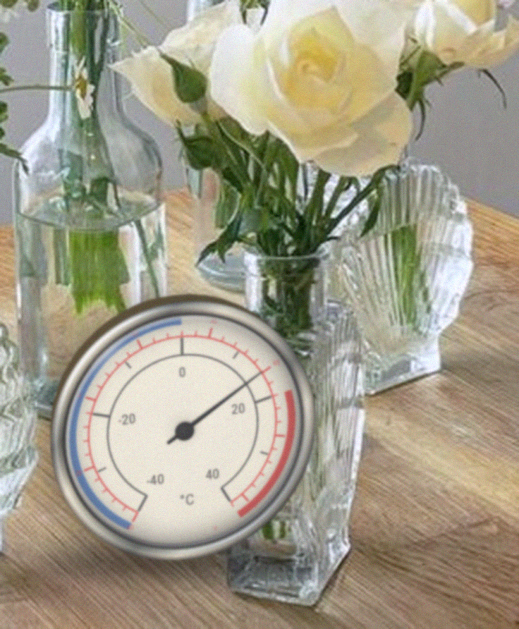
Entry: 15°C
